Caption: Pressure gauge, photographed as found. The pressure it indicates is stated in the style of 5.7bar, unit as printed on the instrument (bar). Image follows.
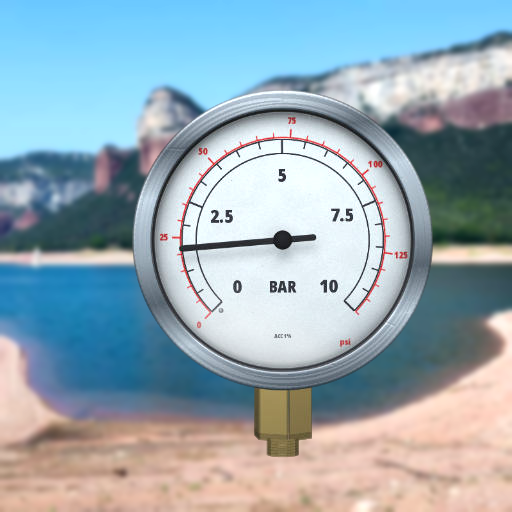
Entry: 1.5bar
